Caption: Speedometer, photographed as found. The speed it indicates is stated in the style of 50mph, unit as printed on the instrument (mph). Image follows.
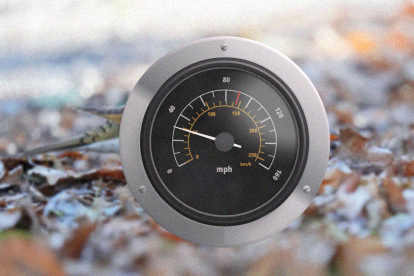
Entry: 30mph
